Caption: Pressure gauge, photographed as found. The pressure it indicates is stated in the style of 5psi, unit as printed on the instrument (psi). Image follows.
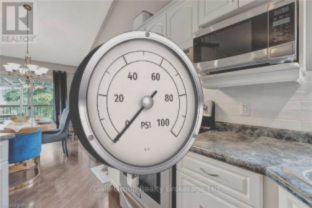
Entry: 0psi
